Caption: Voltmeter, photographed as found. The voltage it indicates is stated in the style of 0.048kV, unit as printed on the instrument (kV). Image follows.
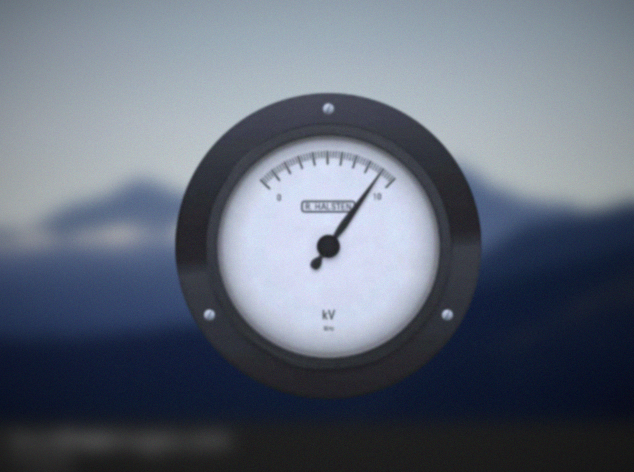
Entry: 9kV
